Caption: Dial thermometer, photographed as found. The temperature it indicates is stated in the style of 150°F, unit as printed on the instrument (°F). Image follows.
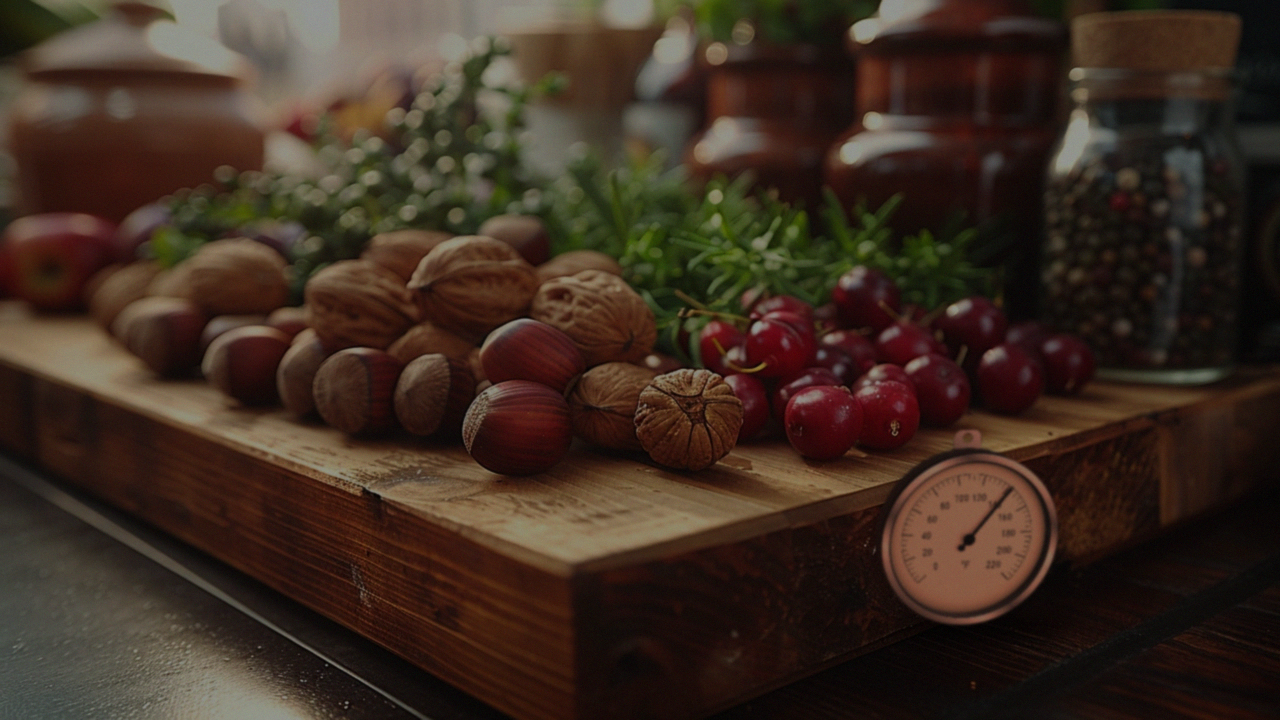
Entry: 140°F
